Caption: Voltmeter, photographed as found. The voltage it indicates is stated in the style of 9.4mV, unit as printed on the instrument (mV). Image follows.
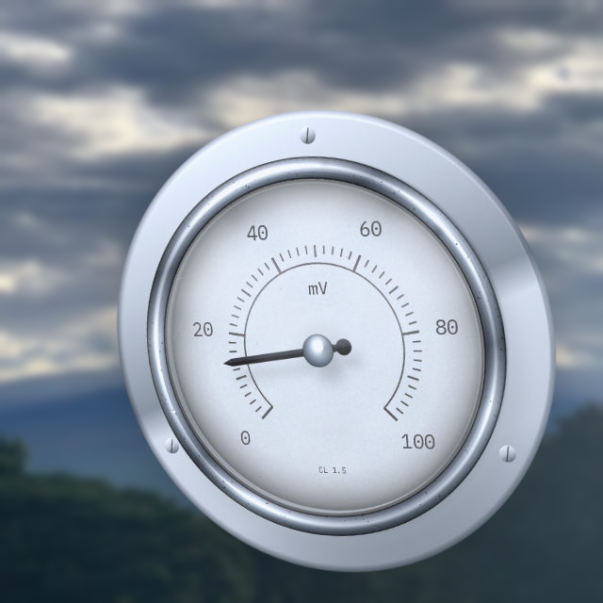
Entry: 14mV
